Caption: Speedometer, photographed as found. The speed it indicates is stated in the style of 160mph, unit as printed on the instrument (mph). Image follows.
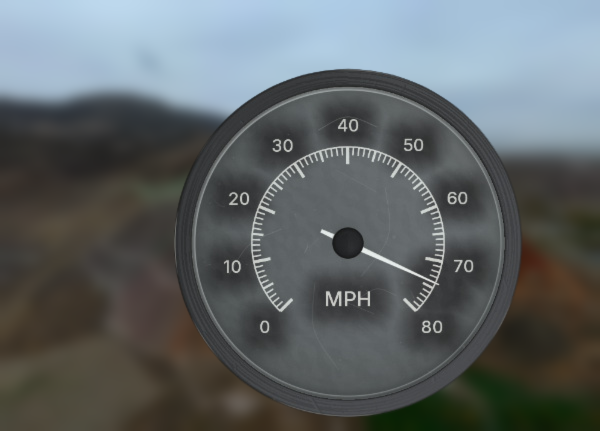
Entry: 74mph
